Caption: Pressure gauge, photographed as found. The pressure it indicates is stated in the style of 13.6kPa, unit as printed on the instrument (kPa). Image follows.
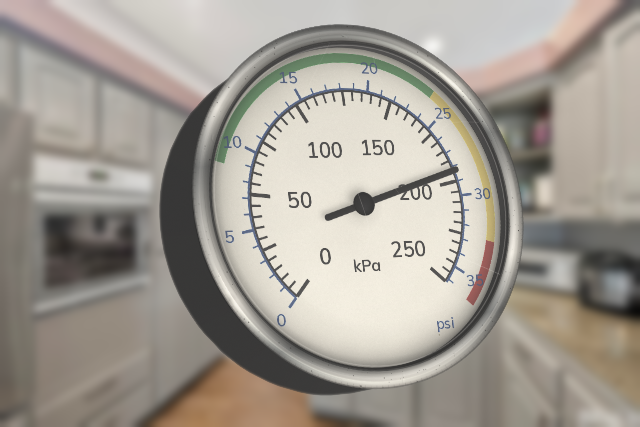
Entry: 195kPa
